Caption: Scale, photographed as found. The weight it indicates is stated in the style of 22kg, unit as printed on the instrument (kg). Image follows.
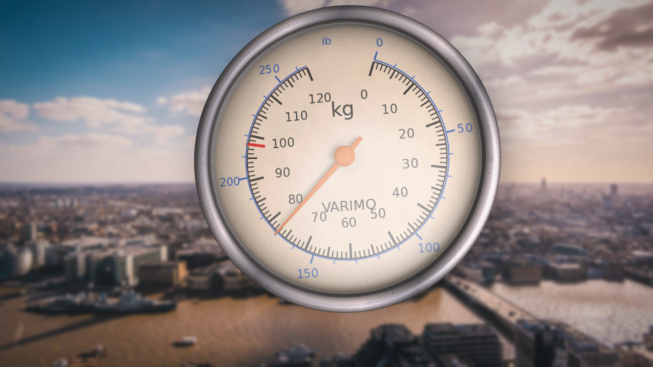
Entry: 77kg
